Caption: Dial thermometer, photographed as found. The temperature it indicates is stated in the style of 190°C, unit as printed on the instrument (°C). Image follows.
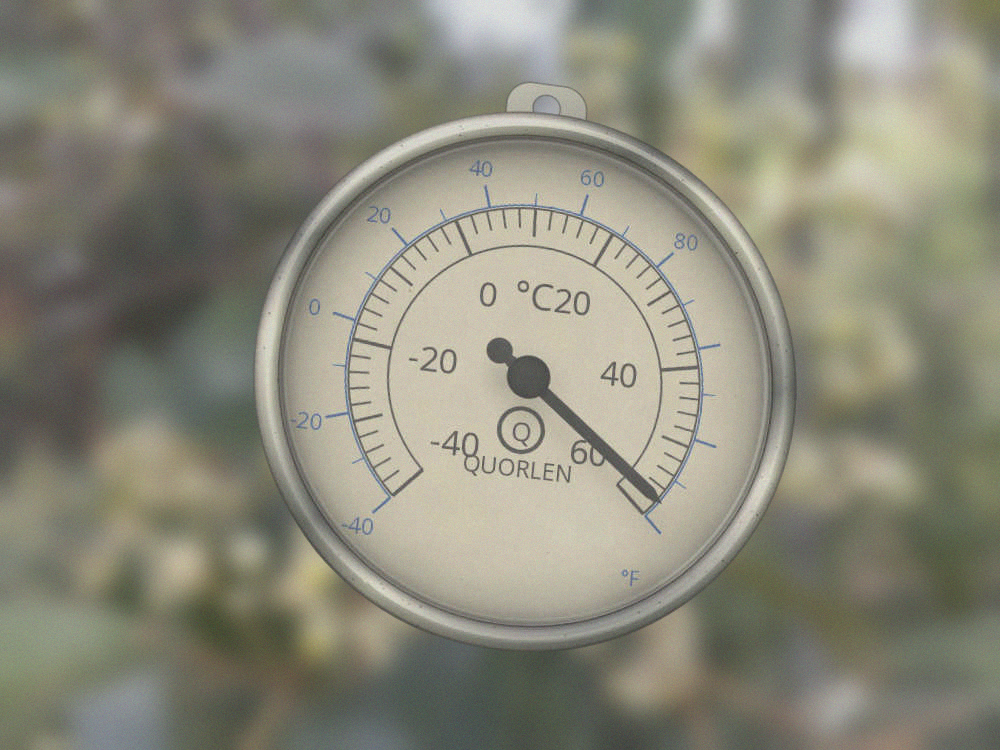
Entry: 58°C
